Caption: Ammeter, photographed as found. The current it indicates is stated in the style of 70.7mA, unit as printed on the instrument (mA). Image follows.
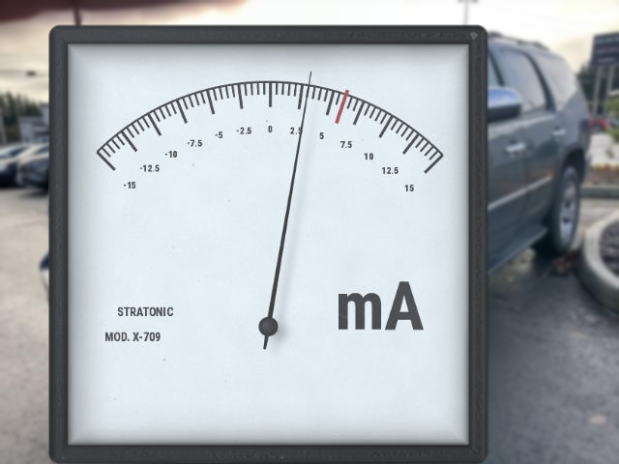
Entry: 3mA
